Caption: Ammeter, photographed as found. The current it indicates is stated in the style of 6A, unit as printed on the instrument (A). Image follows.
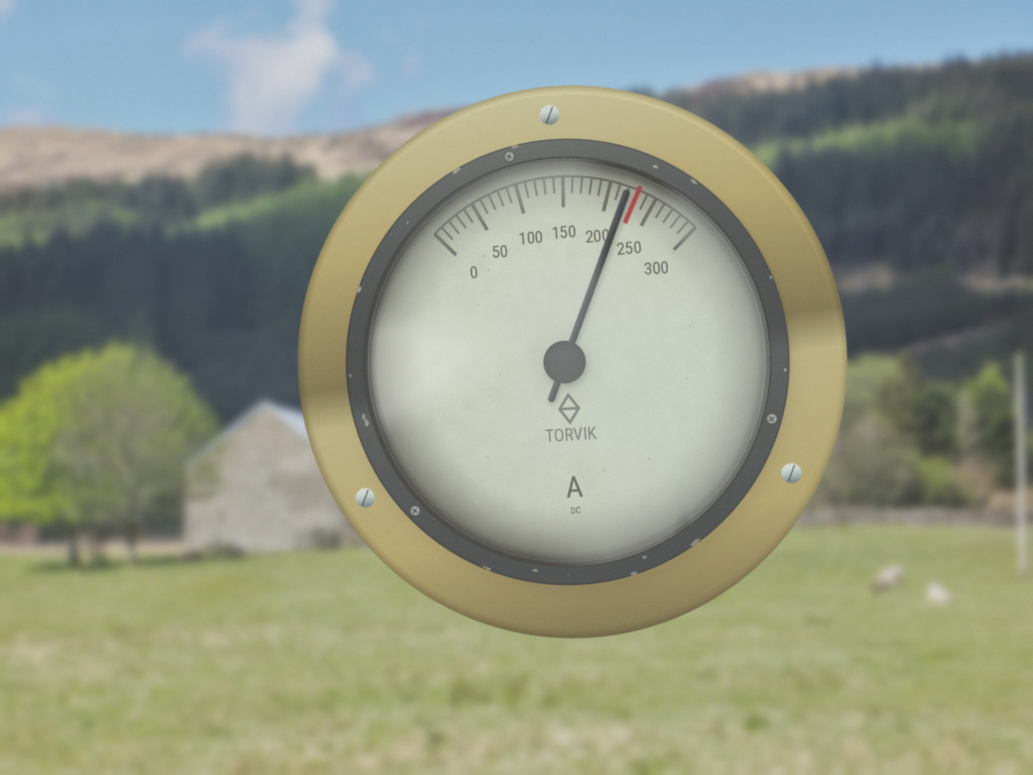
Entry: 220A
